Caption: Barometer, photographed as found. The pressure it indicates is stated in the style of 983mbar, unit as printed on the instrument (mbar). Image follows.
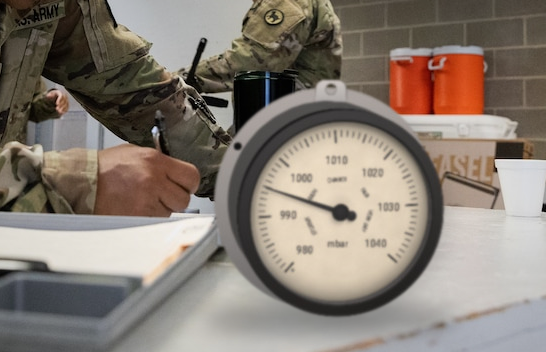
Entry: 995mbar
